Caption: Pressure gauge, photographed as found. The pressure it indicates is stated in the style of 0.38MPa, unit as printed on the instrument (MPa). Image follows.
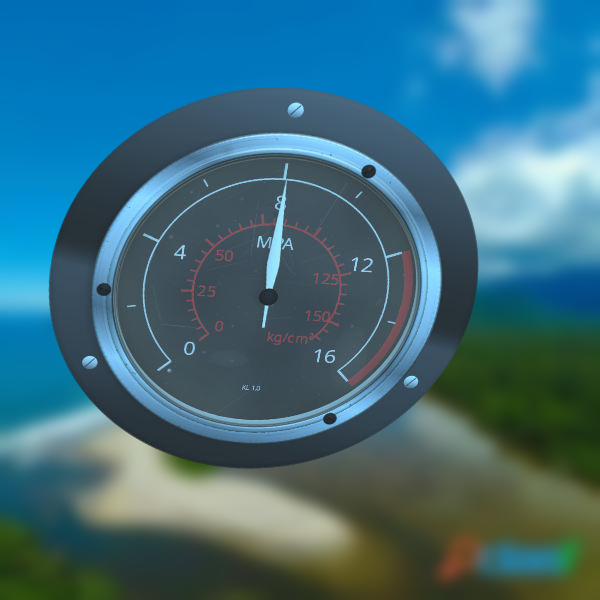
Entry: 8MPa
